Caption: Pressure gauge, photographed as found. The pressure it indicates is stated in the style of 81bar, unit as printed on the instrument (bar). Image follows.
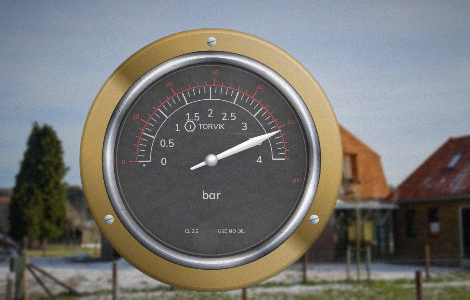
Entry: 3.5bar
